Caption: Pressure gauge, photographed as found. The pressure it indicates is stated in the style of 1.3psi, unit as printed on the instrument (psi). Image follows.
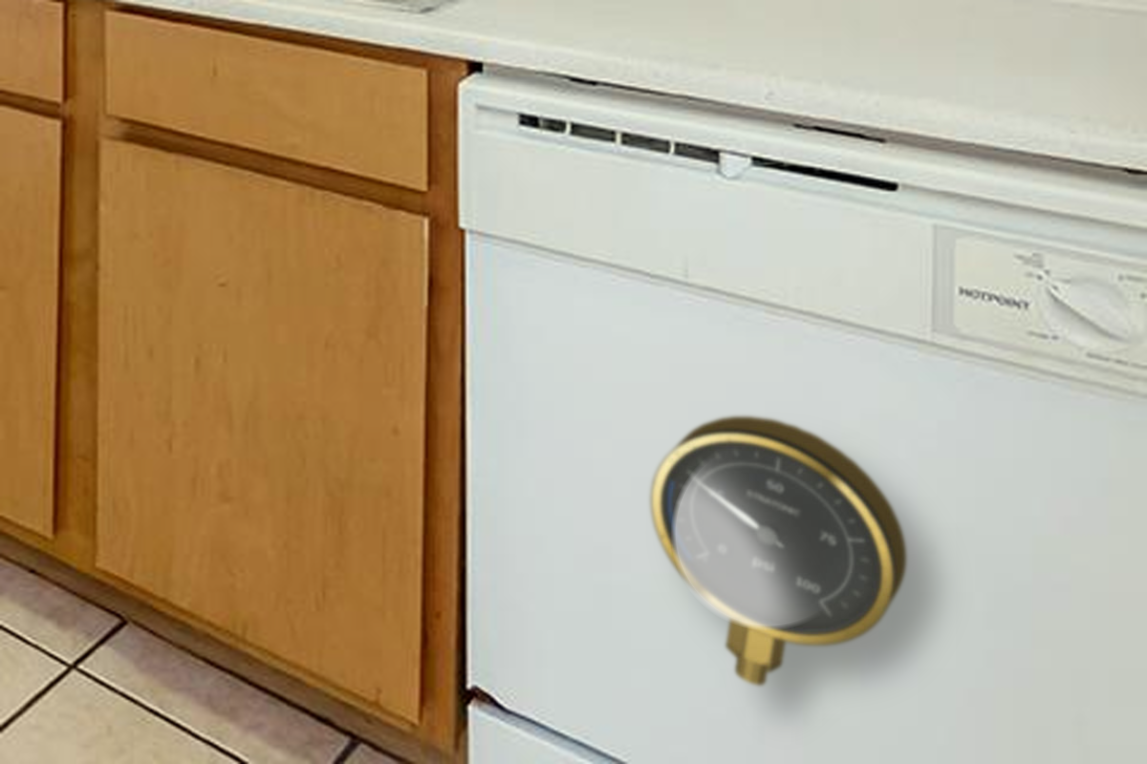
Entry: 25psi
